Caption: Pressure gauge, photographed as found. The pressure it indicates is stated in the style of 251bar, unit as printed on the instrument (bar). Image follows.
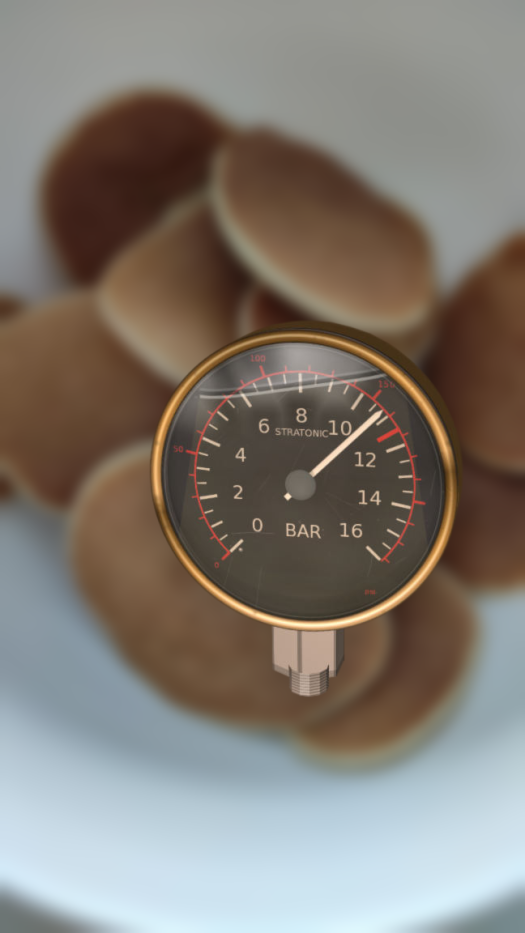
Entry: 10.75bar
